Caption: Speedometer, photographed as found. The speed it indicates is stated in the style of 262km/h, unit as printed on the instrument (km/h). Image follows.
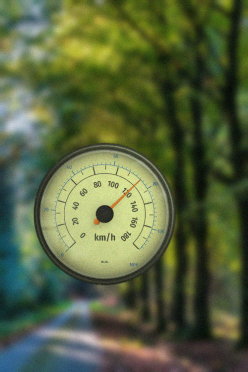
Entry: 120km/h
